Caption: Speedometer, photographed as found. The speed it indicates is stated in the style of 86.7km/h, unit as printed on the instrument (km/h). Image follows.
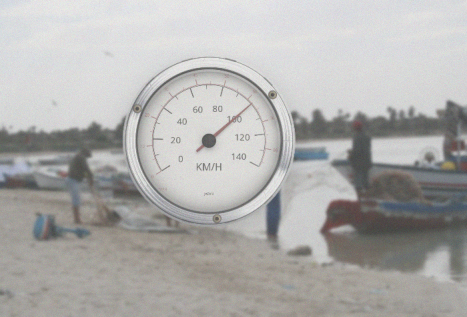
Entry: 100km/h
